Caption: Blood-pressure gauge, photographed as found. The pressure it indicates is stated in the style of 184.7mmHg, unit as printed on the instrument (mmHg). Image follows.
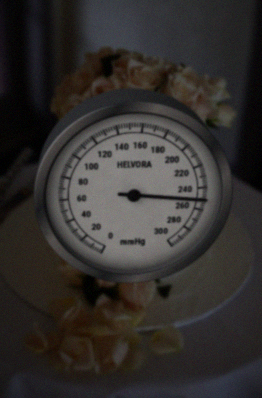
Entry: 250mmHg
